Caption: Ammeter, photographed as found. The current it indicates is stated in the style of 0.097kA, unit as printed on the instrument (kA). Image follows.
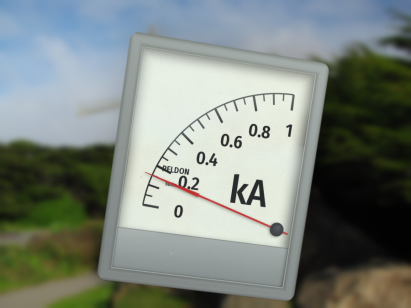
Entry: 0.15kA
